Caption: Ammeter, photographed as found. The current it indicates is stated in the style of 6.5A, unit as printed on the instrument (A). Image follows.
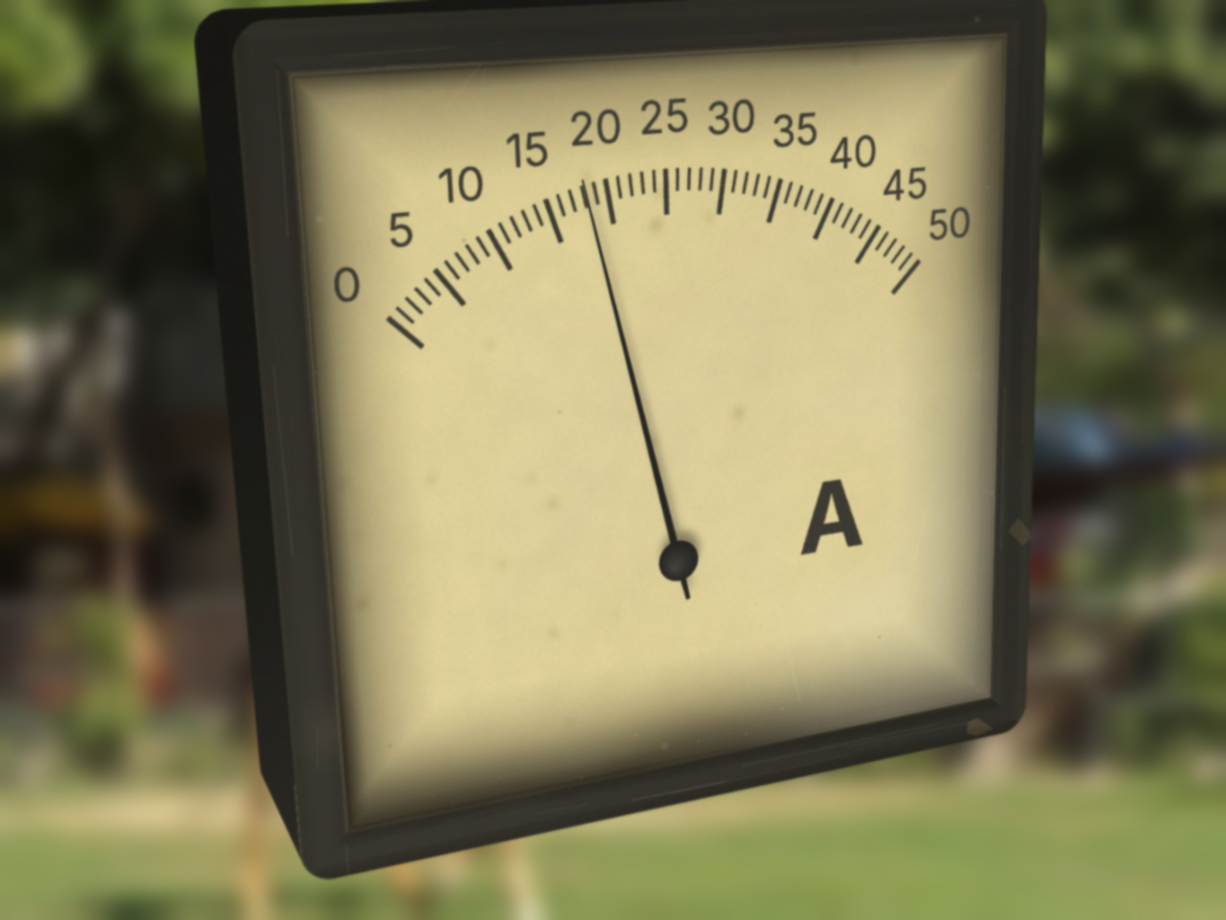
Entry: 18A
